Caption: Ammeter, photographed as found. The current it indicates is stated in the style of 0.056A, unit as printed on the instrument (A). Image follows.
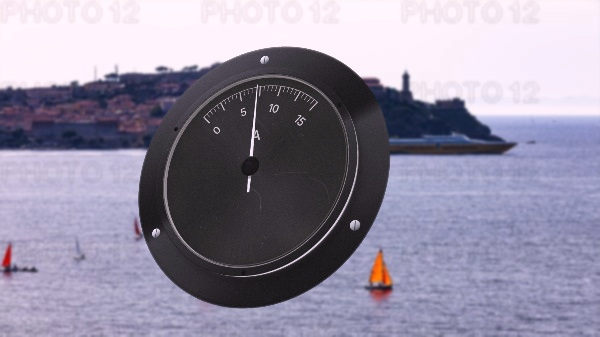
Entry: 7.5A
